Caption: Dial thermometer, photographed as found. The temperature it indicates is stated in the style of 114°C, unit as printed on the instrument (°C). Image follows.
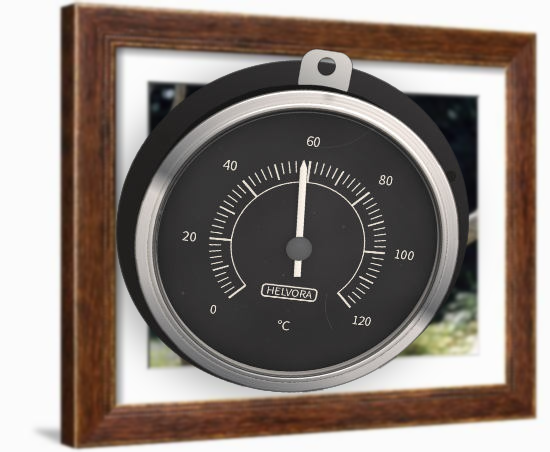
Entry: 58°C
